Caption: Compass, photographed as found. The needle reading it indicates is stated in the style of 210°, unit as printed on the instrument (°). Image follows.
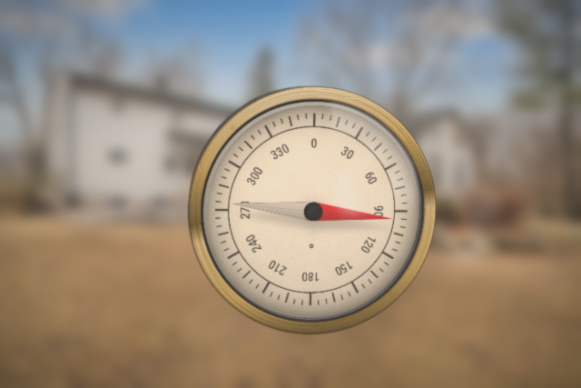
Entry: 95°
